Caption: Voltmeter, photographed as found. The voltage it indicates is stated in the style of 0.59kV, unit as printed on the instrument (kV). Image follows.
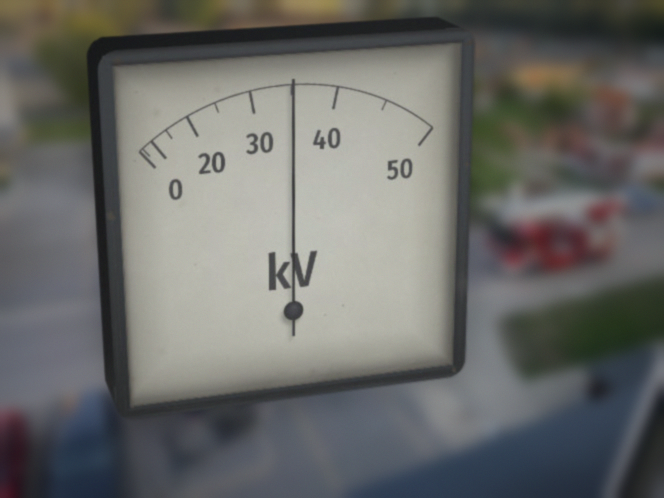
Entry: 35kV
